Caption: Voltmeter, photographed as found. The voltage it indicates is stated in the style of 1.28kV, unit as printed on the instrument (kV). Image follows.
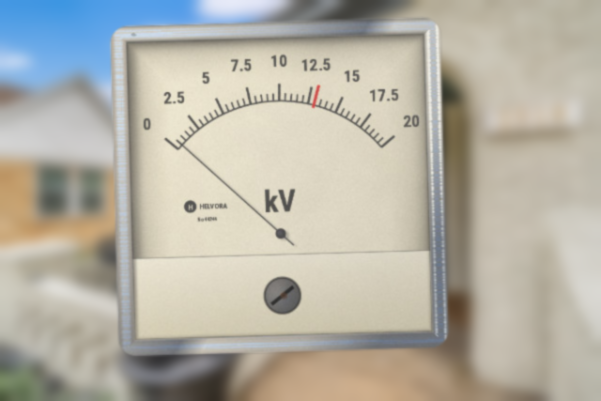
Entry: 0.5kV
